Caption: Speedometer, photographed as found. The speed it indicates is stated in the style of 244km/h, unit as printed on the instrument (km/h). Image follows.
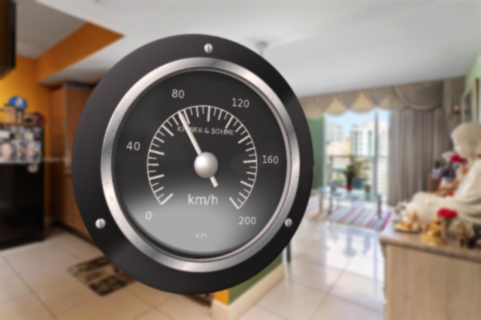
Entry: 75km/h
